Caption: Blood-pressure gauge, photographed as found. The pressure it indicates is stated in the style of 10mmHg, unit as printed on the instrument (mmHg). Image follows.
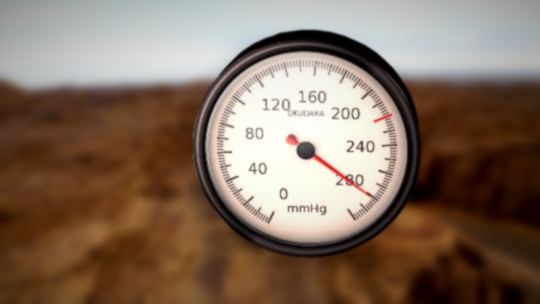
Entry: 280mmHg
